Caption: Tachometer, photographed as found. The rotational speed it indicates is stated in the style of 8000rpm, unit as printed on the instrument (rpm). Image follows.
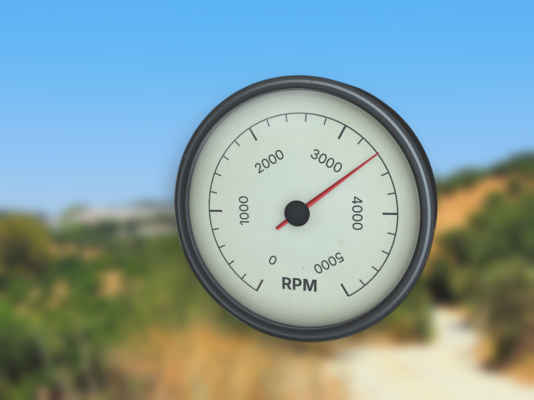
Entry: 3400rpm
